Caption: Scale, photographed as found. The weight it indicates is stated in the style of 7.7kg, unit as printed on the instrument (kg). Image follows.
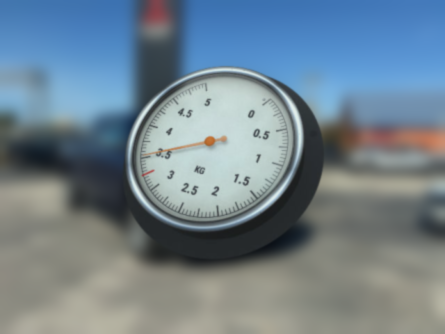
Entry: 3.5kg
